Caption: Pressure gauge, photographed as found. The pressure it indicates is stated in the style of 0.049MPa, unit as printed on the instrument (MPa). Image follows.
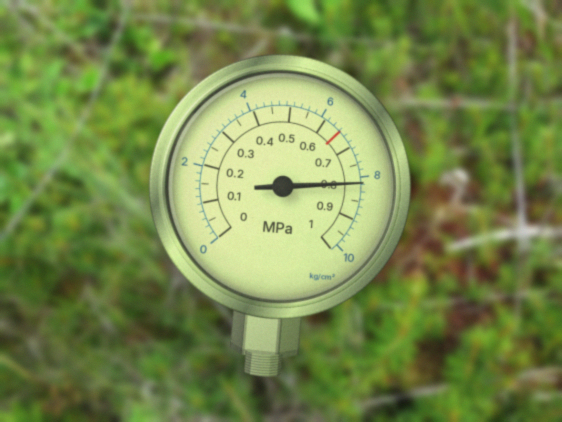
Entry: 0.8MPa
